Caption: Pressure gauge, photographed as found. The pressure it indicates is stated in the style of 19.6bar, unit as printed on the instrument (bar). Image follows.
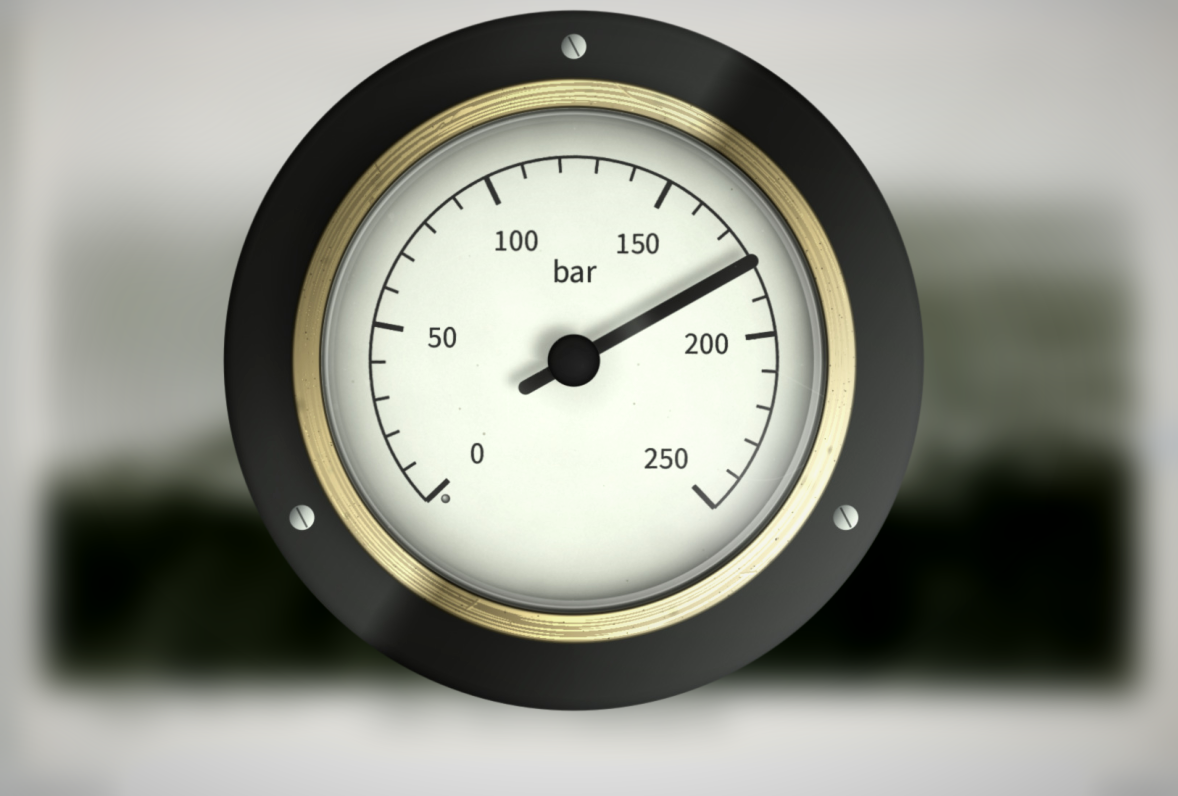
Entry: 180bar
